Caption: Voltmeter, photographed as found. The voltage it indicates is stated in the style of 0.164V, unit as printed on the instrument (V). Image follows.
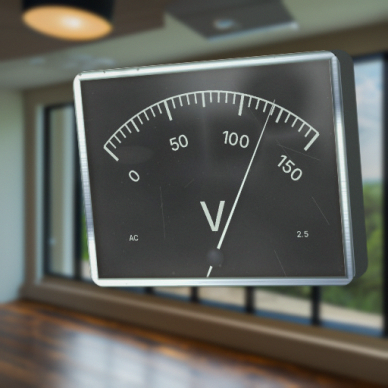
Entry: 120V
